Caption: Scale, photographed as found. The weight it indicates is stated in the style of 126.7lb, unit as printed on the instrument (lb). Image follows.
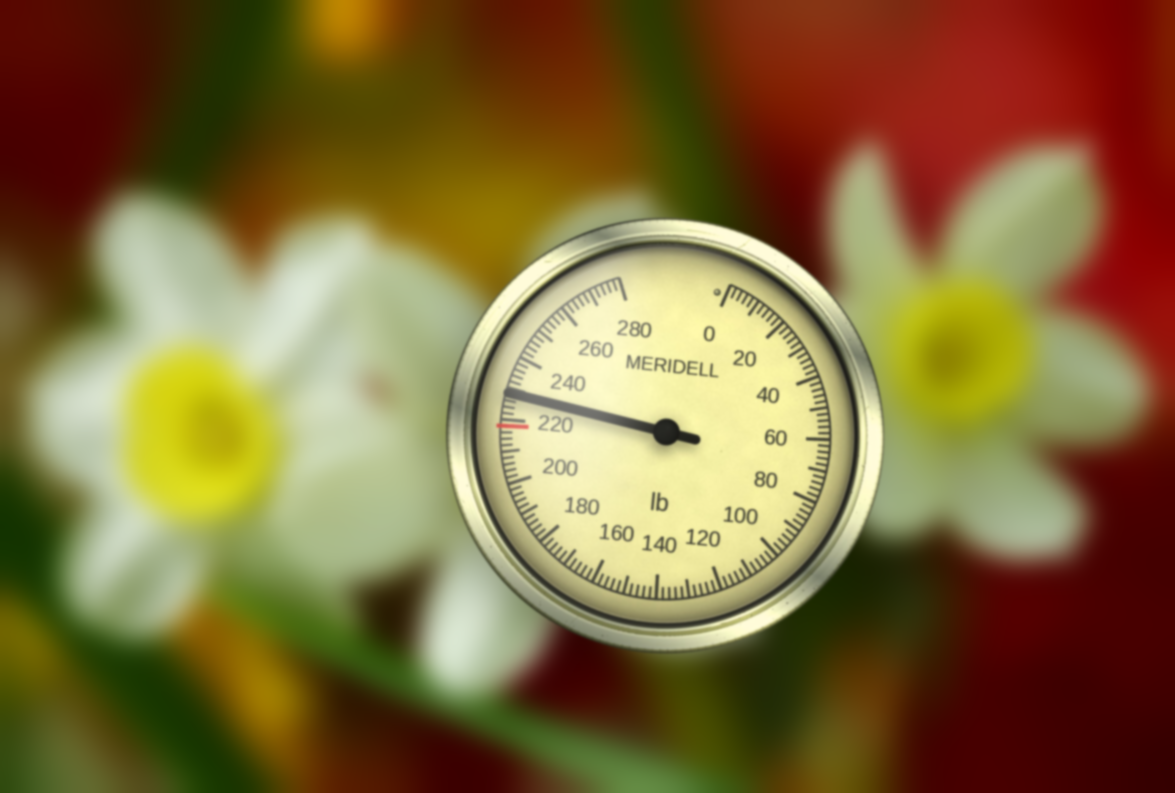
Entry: 228lb
